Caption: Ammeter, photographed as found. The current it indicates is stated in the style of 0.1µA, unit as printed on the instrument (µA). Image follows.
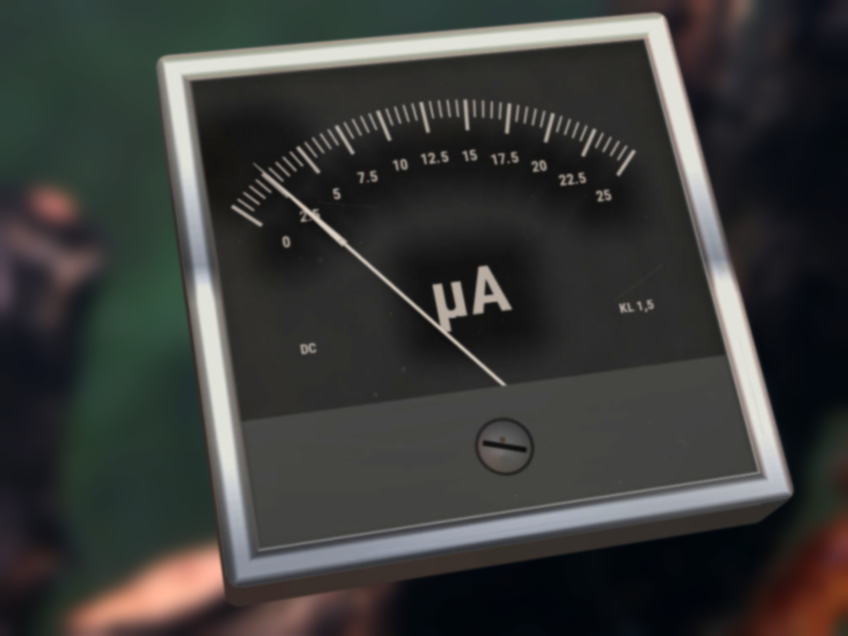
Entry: 2.5µA
